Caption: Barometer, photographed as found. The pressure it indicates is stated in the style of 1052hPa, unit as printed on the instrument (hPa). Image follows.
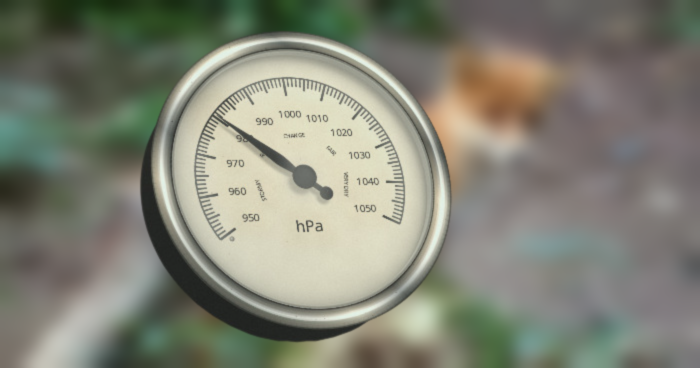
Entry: 980hPa
